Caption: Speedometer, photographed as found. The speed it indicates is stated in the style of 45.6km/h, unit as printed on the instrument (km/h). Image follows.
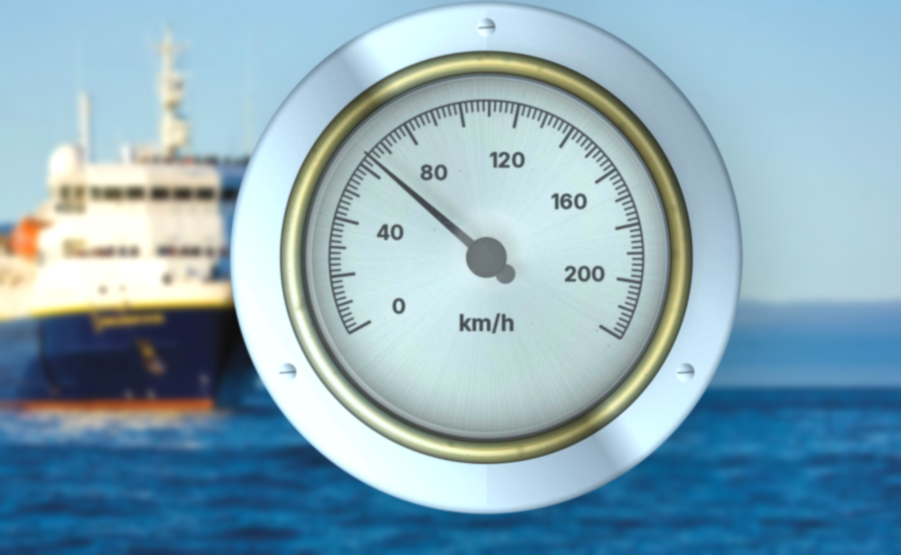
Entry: 64km/h
